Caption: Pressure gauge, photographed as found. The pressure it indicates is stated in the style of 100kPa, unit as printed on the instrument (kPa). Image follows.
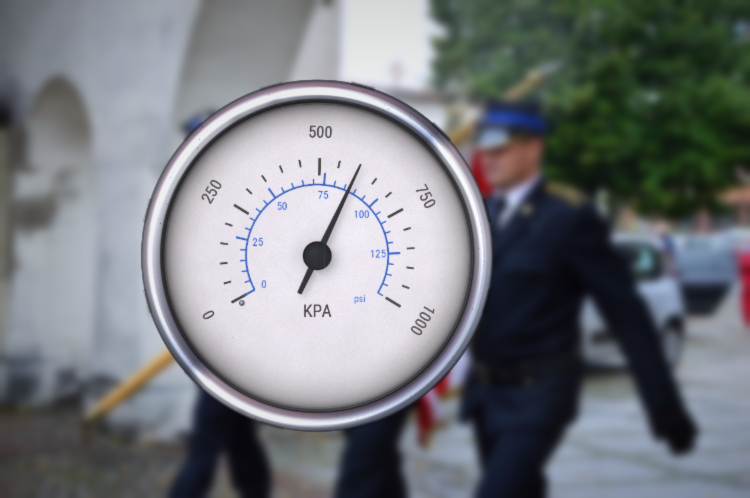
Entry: 600kPa
